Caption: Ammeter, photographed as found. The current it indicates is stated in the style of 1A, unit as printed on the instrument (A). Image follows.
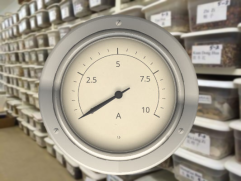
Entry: 0A
